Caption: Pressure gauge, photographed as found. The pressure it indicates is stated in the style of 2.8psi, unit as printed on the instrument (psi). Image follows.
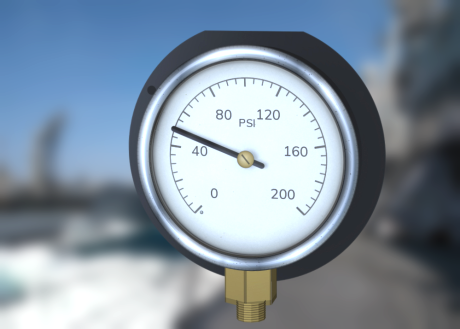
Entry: 50psi
